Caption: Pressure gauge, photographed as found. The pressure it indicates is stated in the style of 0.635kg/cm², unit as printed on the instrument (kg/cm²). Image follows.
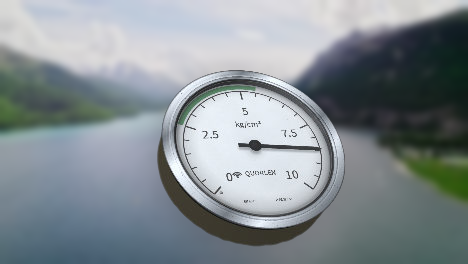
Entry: 8.5kg/cm²
